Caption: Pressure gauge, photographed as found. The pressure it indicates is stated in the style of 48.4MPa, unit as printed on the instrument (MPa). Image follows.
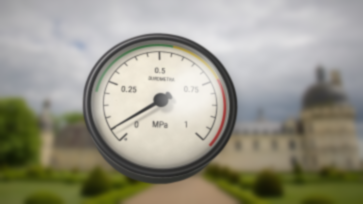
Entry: 0.05MPa
